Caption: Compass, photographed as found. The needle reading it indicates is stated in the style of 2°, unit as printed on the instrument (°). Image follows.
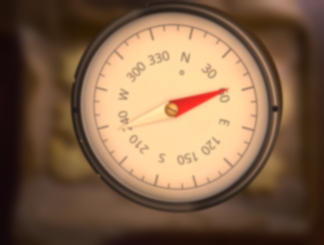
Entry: 55°
